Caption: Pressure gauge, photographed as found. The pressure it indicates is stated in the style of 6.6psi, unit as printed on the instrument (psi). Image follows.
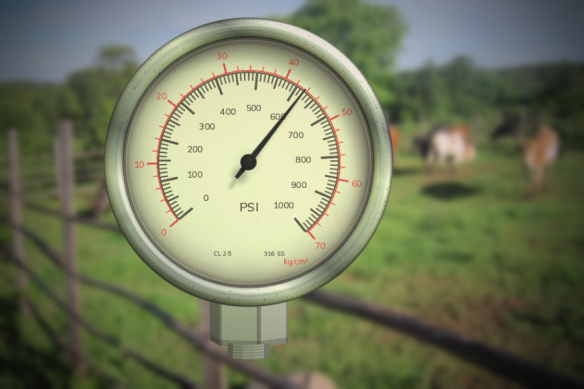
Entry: 620psi
